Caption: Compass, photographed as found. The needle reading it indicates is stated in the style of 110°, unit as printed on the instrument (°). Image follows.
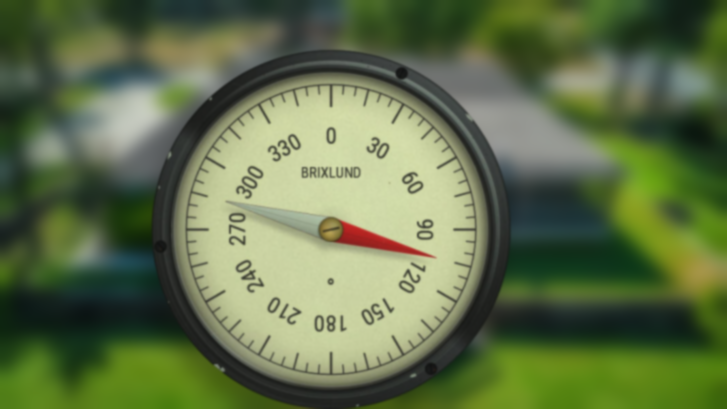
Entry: 105°
